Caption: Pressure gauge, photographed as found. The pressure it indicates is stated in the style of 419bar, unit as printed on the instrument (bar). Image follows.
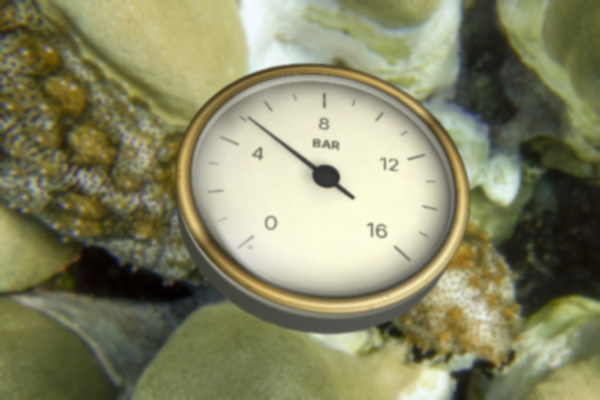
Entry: 5bar
